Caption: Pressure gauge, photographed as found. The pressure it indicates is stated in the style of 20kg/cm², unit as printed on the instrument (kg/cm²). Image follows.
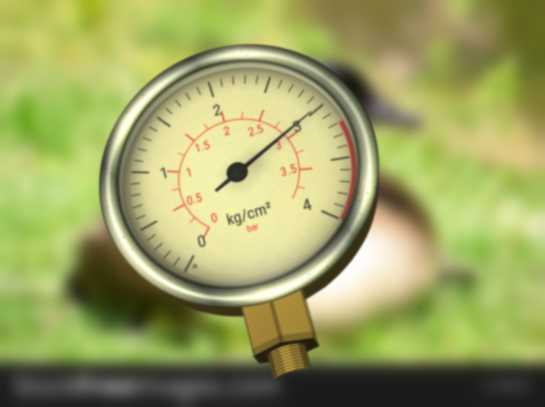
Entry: 3kg/cm²
